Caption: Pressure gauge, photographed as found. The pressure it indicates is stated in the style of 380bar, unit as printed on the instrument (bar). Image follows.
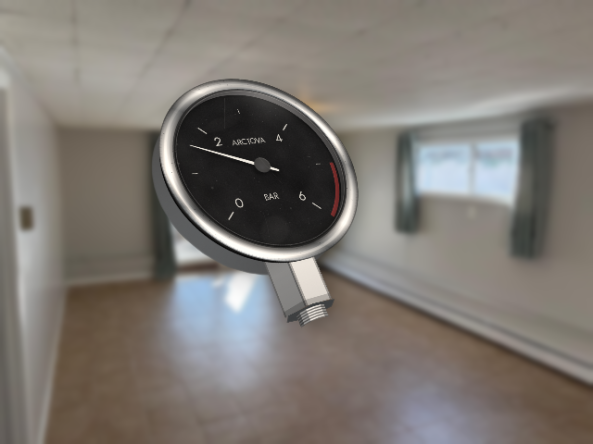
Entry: 1.5bar
